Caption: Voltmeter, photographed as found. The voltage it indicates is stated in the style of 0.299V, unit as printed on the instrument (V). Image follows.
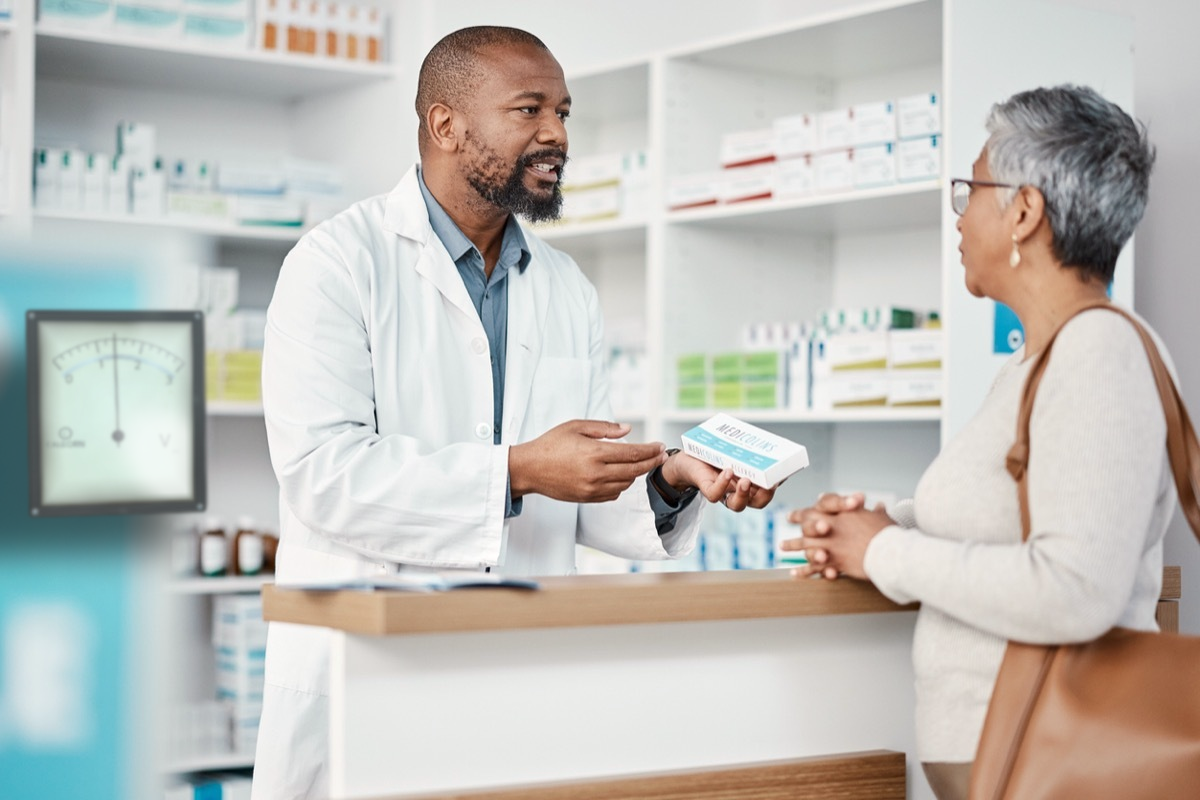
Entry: 1.4V
